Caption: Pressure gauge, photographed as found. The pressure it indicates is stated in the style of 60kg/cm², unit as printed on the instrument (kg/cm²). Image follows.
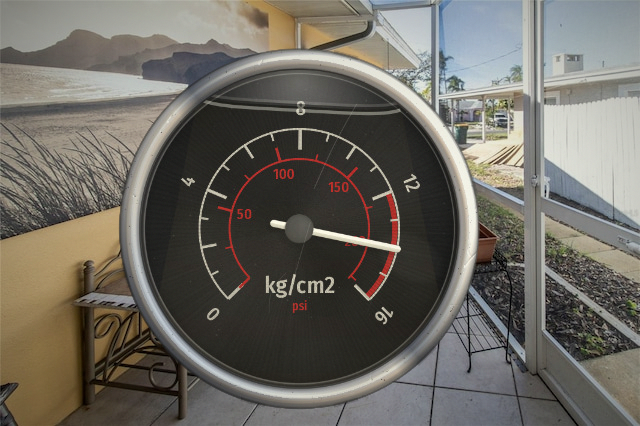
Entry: 14kg/cm²
